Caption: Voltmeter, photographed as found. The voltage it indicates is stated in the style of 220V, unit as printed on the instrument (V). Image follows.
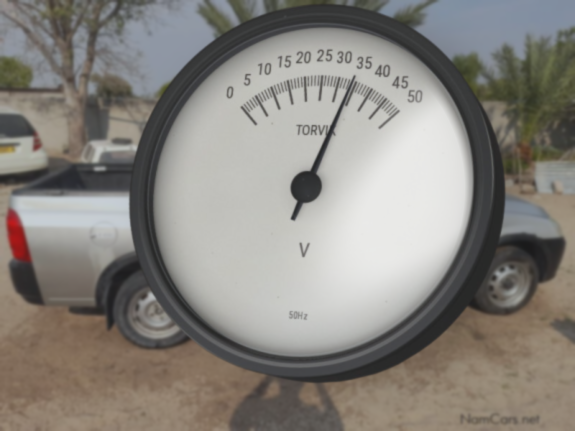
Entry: 35V
